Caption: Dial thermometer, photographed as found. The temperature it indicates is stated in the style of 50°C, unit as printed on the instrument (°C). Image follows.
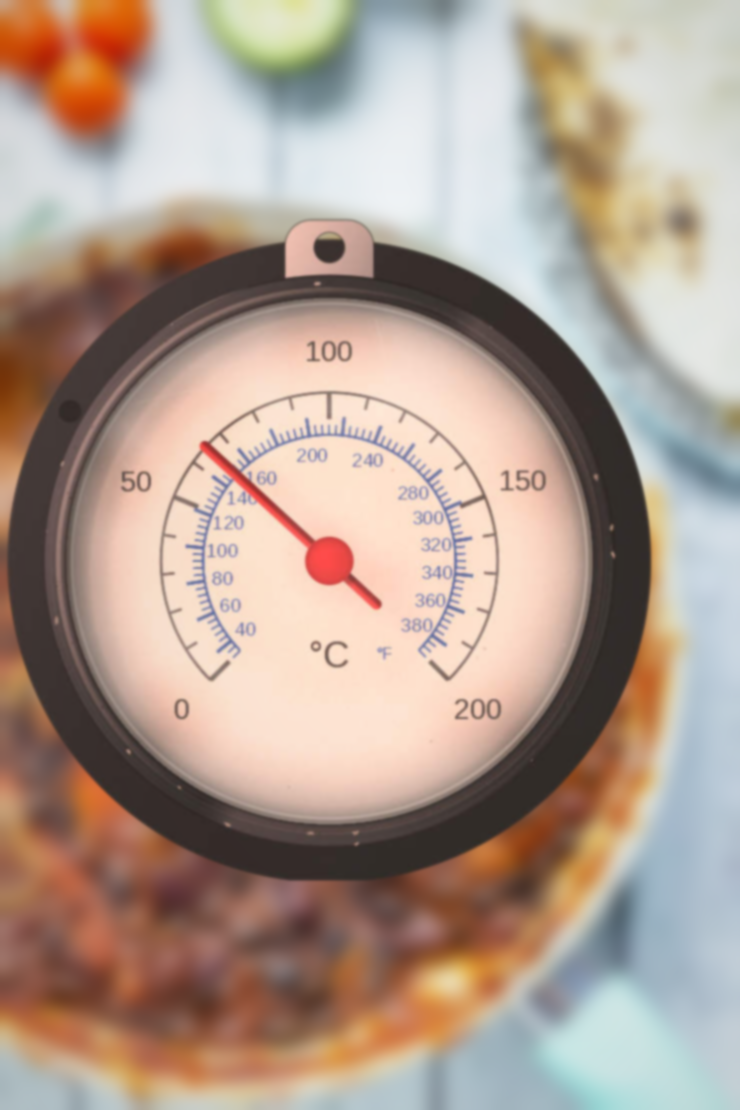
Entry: 65°C
